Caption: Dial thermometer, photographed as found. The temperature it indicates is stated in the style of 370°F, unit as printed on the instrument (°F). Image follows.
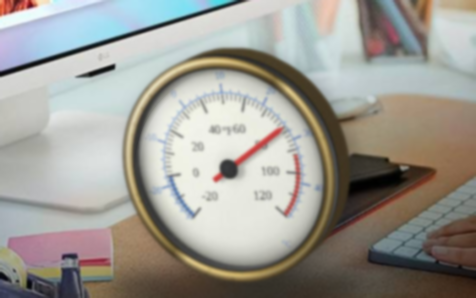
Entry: 80°F
